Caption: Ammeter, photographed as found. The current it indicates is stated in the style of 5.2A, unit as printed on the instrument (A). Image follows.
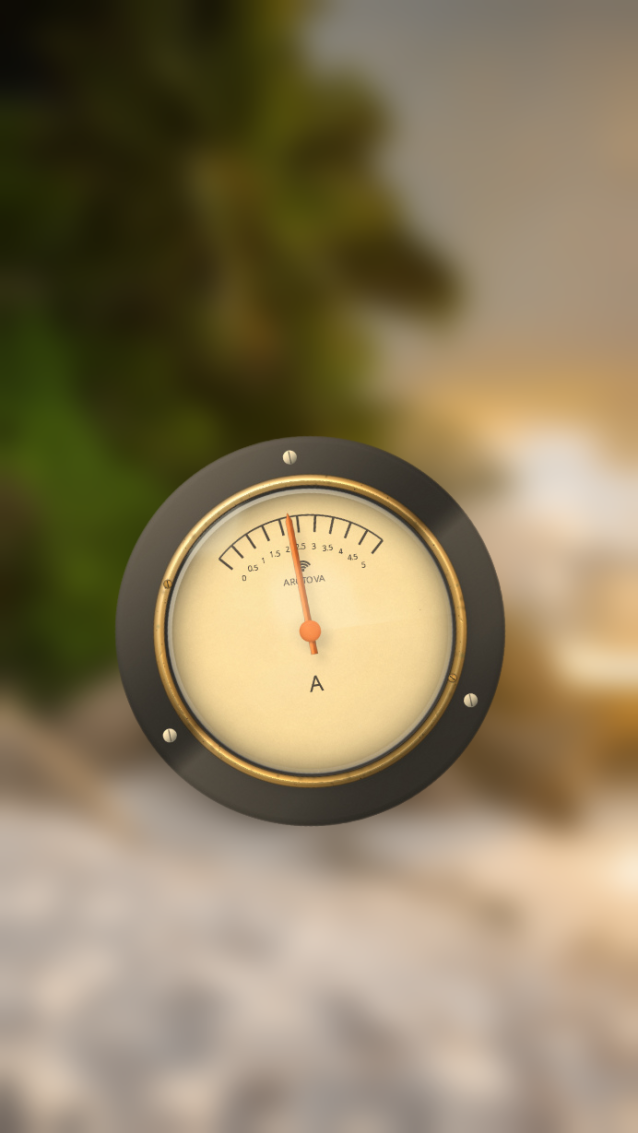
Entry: 2.25A
